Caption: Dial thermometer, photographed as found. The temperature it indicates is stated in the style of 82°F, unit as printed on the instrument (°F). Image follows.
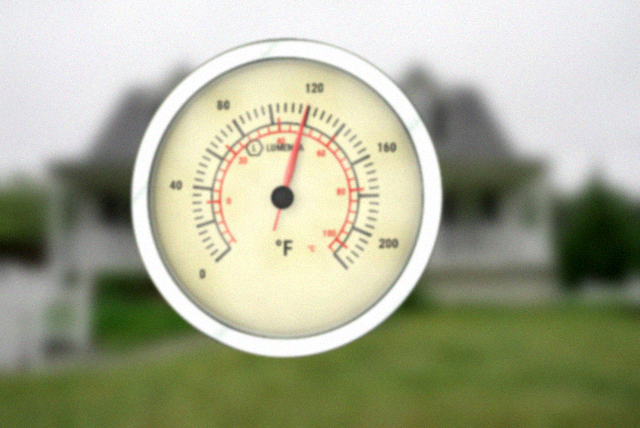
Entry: 120°F
